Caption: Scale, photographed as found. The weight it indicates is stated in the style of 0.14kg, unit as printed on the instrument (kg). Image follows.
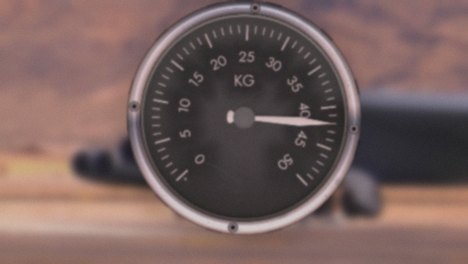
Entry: 42kg
